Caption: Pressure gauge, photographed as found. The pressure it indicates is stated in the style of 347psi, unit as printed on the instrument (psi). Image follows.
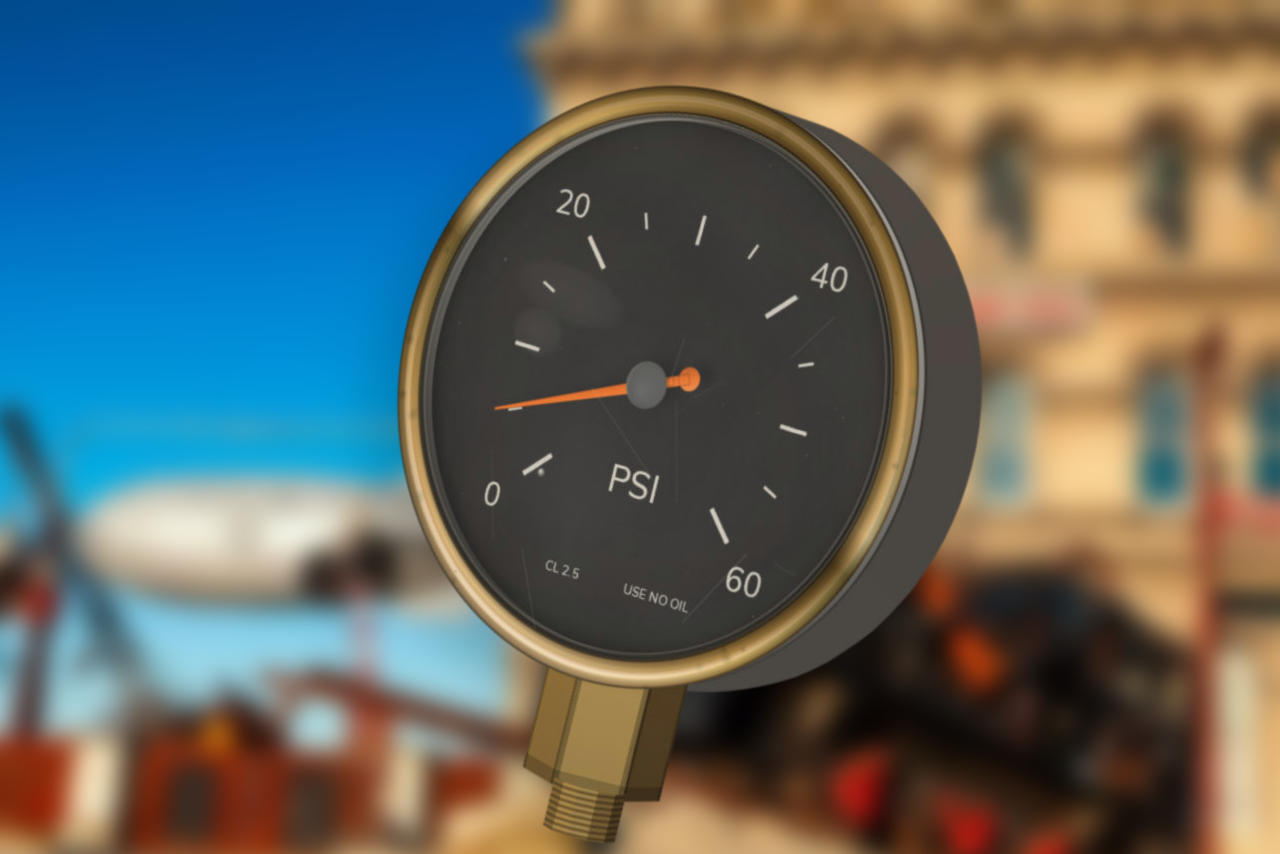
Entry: 5psi
